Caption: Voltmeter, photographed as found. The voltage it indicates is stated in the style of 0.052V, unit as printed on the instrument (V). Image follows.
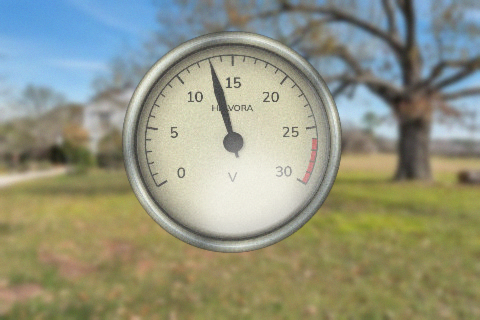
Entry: 13V
